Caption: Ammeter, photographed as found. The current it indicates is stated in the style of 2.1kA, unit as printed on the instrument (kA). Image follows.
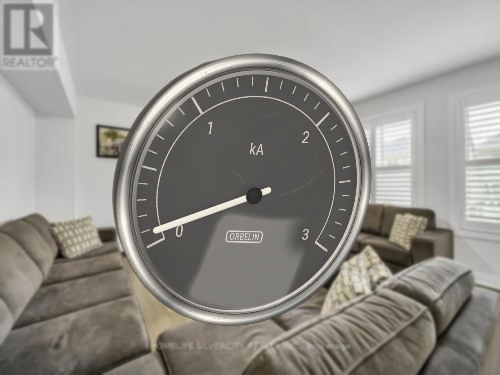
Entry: 0.1kA
